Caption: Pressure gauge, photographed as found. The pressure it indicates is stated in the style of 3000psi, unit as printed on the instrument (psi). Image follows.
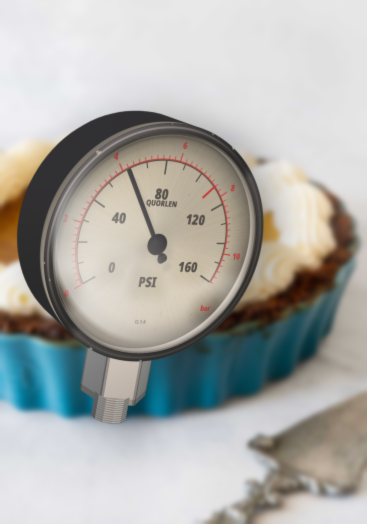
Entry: 60psi
